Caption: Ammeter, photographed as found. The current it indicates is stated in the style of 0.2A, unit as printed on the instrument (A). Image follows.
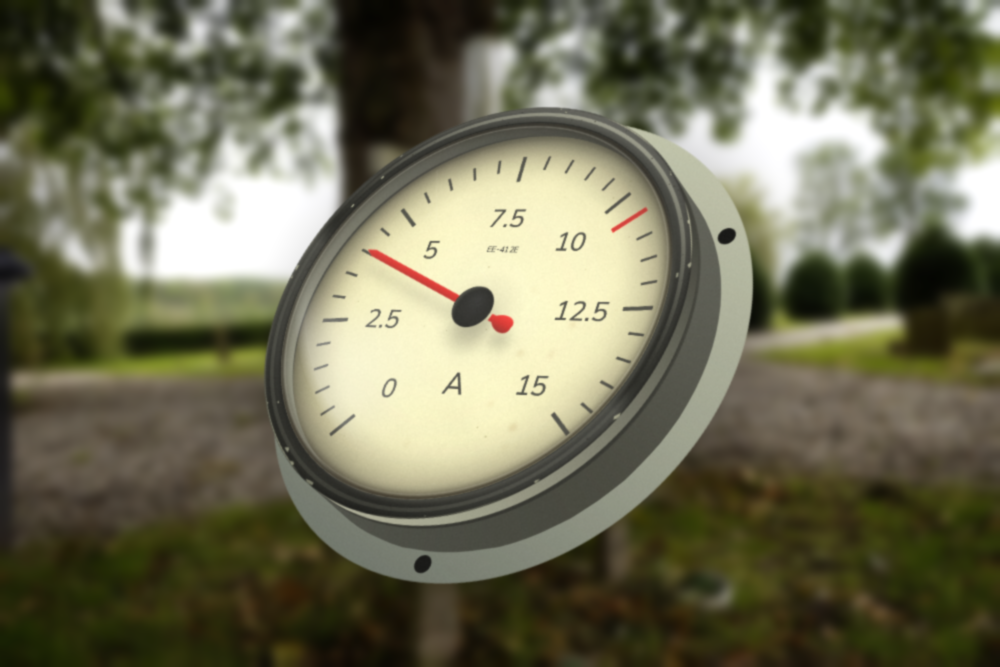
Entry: 4A
